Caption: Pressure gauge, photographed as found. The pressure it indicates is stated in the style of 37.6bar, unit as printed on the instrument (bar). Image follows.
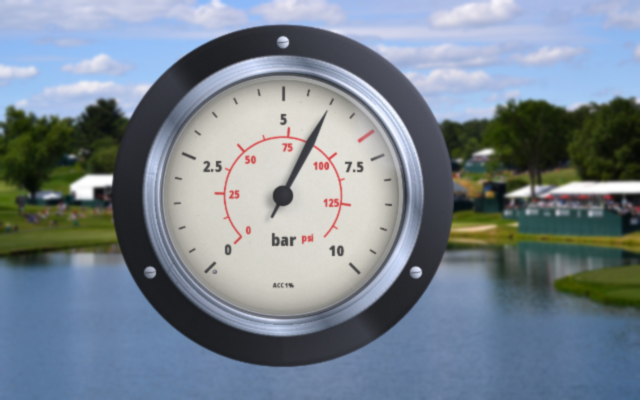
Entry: 6bar
